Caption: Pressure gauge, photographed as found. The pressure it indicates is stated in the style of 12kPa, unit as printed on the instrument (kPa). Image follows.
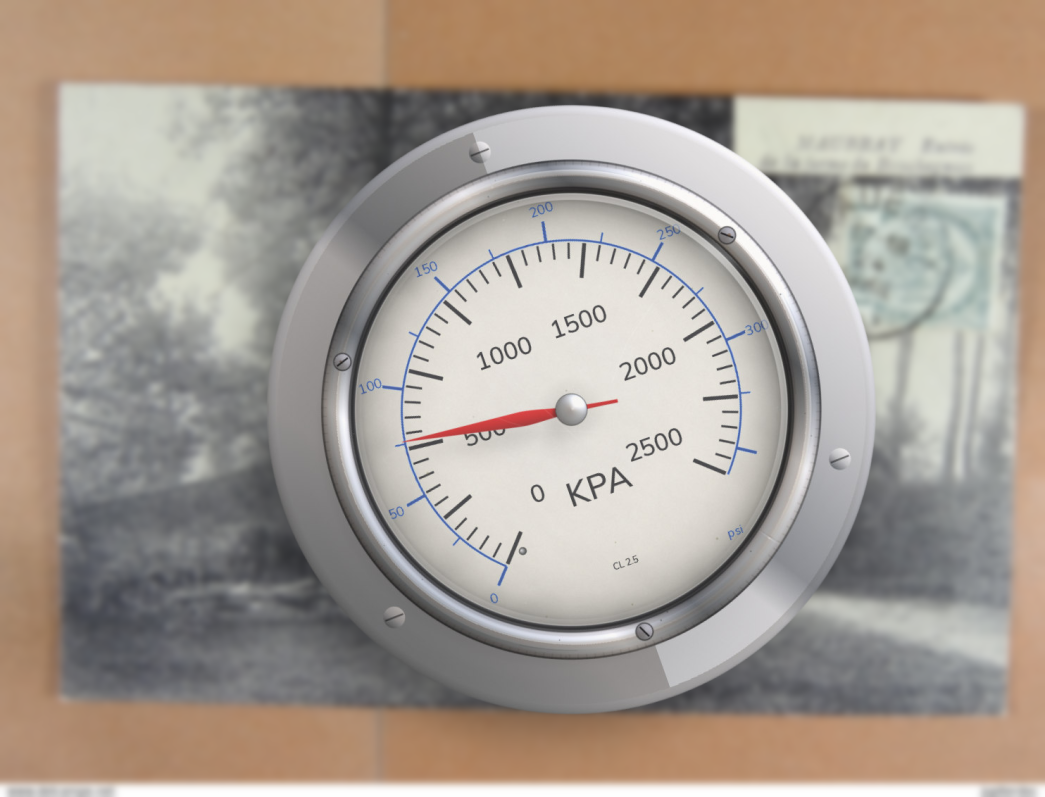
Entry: 525kPa
